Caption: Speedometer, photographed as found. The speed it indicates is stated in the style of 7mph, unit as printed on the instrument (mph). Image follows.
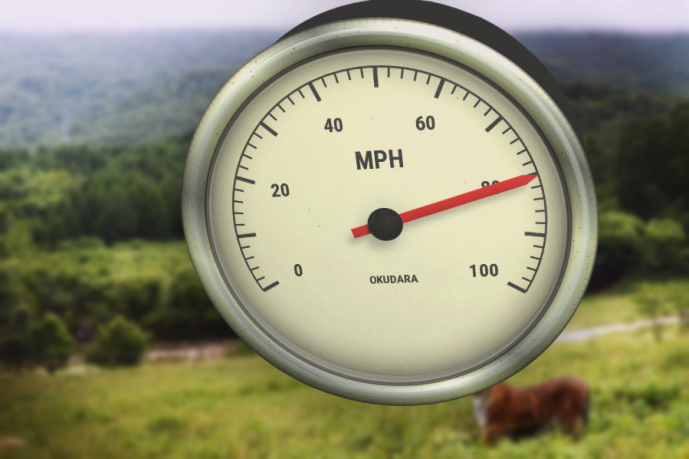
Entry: 80mph
